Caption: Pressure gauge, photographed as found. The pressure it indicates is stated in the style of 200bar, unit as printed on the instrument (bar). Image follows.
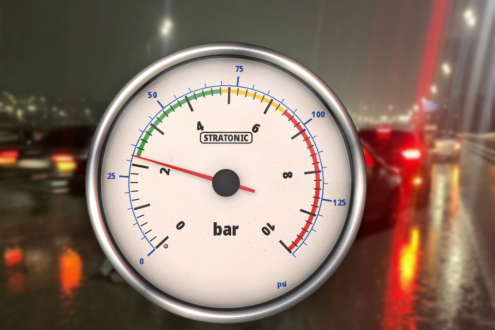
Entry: 2.2bar
